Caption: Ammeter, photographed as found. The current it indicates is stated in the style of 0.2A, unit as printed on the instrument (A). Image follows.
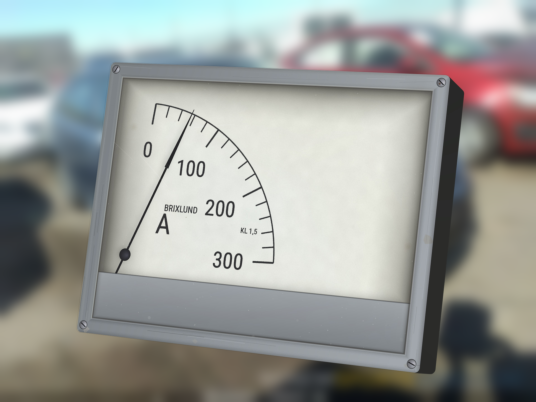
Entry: 60A
